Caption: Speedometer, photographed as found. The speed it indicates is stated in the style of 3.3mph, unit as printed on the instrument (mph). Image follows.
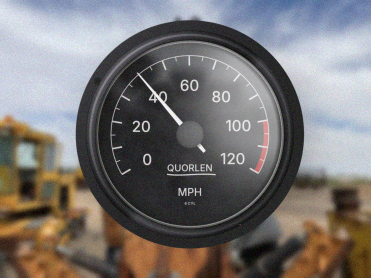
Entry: 40mph
